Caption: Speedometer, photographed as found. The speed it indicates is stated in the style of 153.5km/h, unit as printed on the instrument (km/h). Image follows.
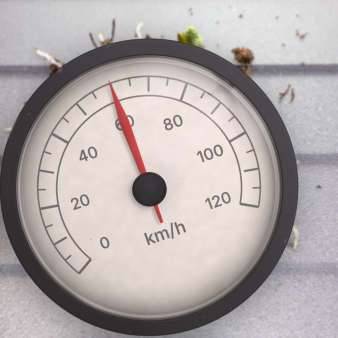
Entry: 60km/h
